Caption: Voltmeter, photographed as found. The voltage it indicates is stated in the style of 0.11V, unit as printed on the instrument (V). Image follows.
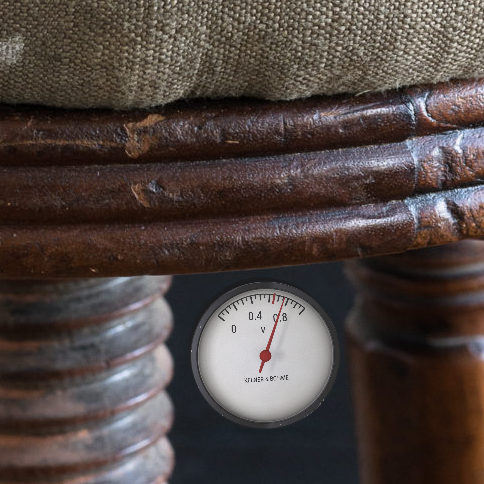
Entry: 0.75V
